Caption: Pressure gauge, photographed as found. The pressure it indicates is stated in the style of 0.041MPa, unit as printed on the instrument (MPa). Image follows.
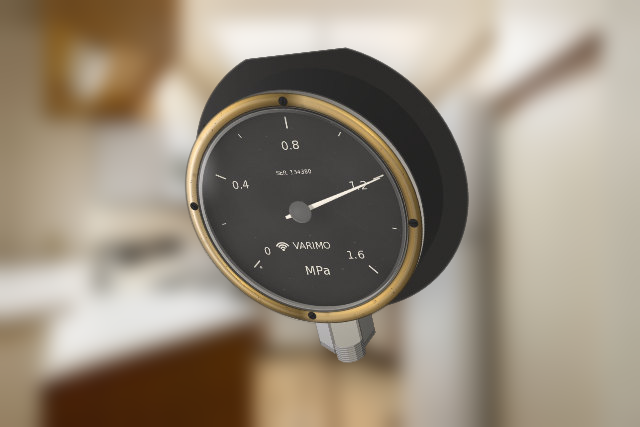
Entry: 1.2MPa
